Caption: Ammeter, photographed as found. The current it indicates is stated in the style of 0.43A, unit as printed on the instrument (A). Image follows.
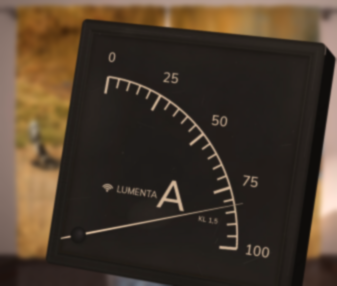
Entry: 82.5A
